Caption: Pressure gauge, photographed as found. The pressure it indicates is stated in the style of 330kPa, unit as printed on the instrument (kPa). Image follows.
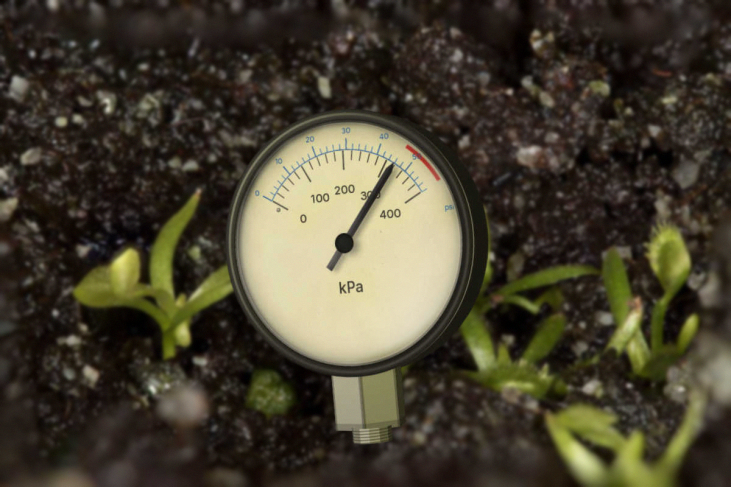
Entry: 320kPa
